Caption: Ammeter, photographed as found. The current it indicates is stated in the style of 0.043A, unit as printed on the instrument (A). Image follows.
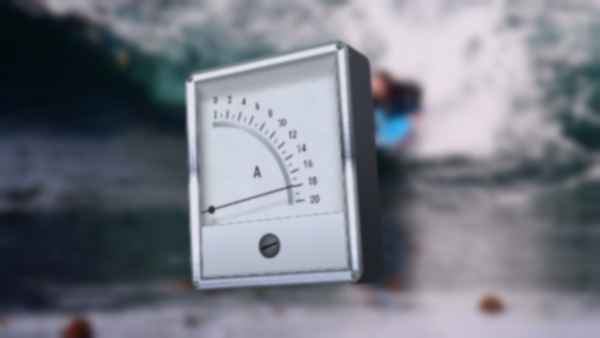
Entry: 18A
